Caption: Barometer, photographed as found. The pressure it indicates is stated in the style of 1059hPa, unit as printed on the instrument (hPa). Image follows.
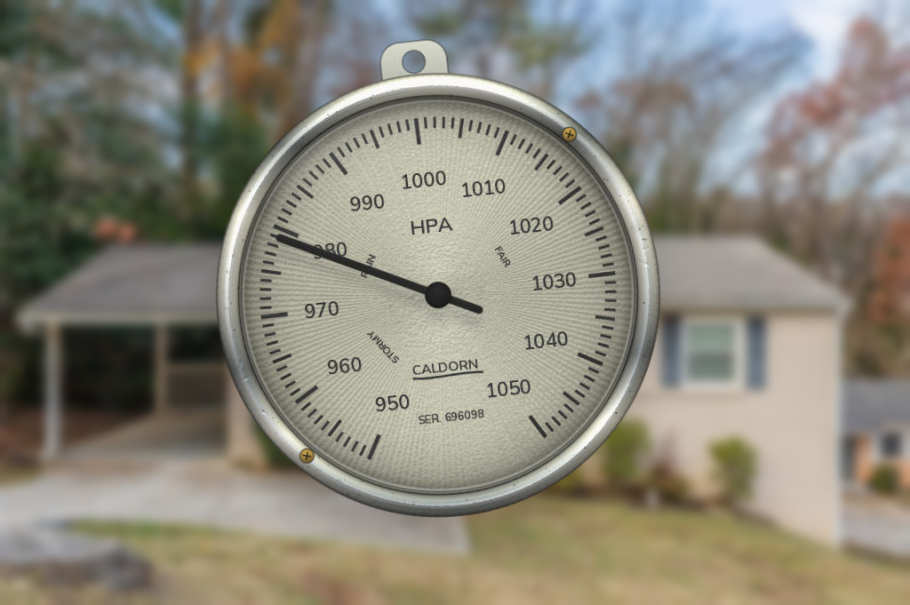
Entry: 979hPa
